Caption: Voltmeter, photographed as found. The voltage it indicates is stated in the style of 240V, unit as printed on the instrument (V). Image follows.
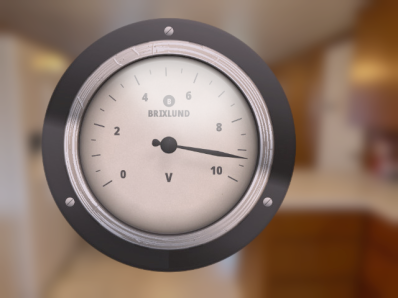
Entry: 9.25V
